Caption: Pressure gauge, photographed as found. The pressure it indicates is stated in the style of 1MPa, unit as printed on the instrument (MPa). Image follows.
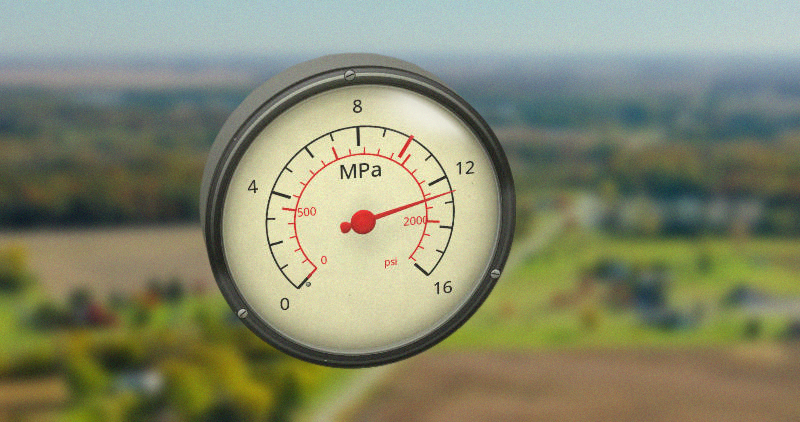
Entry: 12.5MPa
